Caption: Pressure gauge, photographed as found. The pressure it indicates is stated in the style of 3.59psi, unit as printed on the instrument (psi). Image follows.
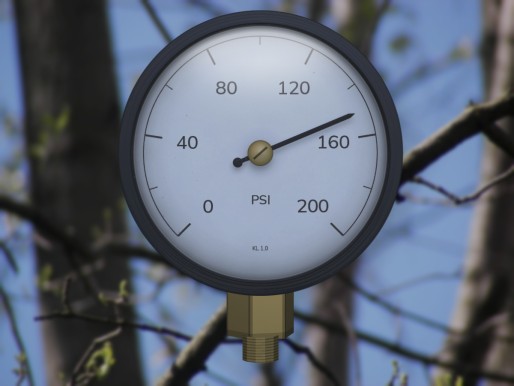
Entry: 150psi
